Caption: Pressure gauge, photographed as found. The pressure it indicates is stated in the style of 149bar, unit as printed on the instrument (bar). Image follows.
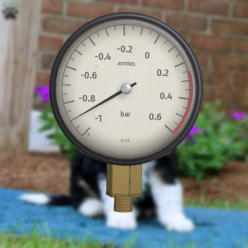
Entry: -0.9bar
